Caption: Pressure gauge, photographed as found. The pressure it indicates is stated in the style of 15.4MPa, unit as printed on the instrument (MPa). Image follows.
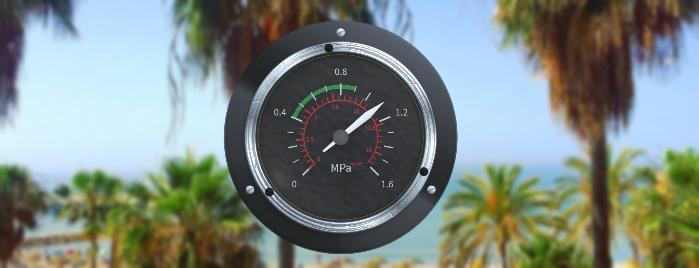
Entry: 1.1MPa
